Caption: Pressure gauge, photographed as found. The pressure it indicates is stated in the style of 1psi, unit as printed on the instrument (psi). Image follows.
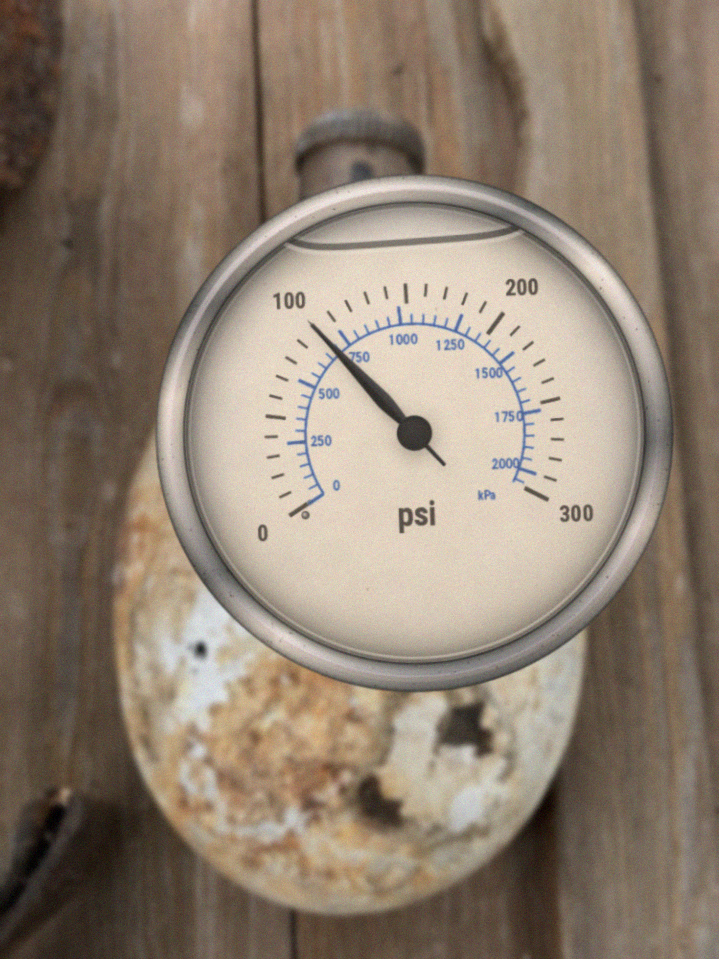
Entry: 100psi
